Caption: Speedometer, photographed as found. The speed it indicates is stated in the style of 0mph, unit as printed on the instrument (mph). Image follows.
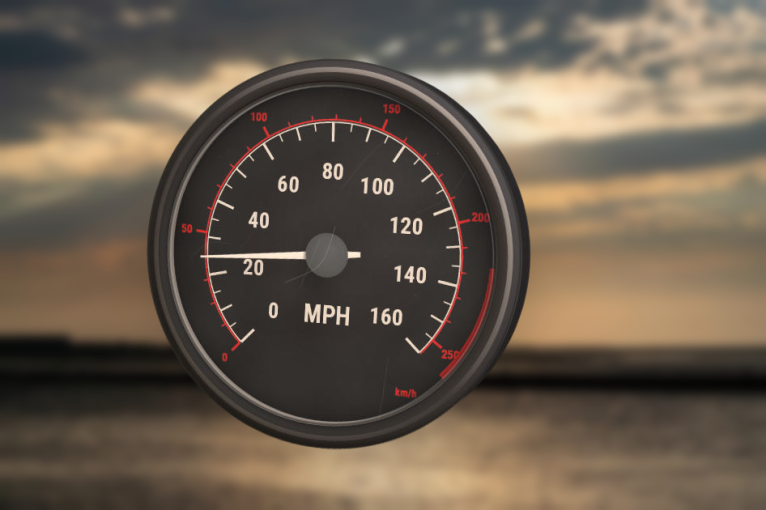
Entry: 25mph
